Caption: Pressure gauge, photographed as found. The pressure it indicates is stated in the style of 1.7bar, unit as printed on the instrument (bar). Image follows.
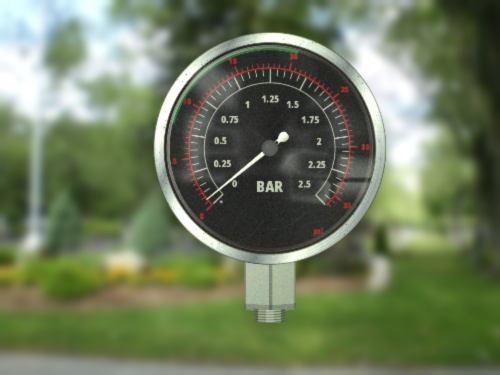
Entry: 0.05bar
